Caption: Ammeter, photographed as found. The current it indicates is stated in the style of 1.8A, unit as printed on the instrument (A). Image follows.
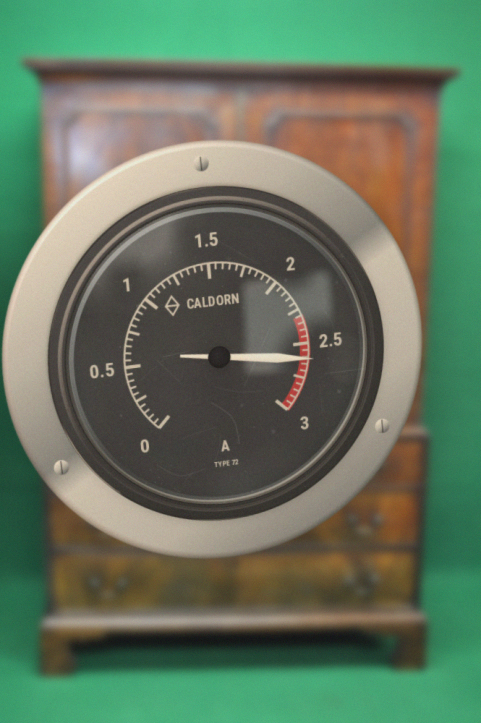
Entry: 2.6A
